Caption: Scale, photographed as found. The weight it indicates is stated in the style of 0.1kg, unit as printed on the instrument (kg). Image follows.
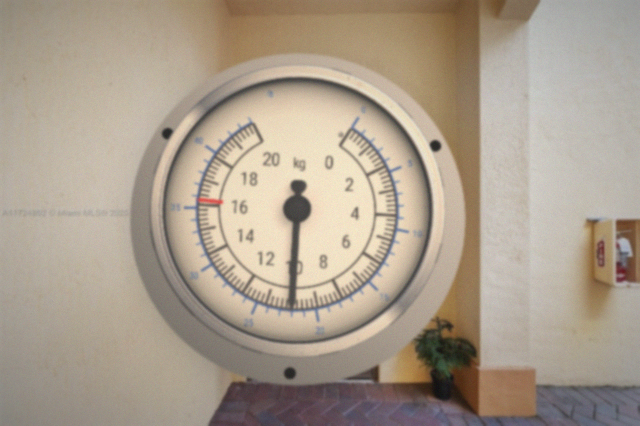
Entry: 10kg
